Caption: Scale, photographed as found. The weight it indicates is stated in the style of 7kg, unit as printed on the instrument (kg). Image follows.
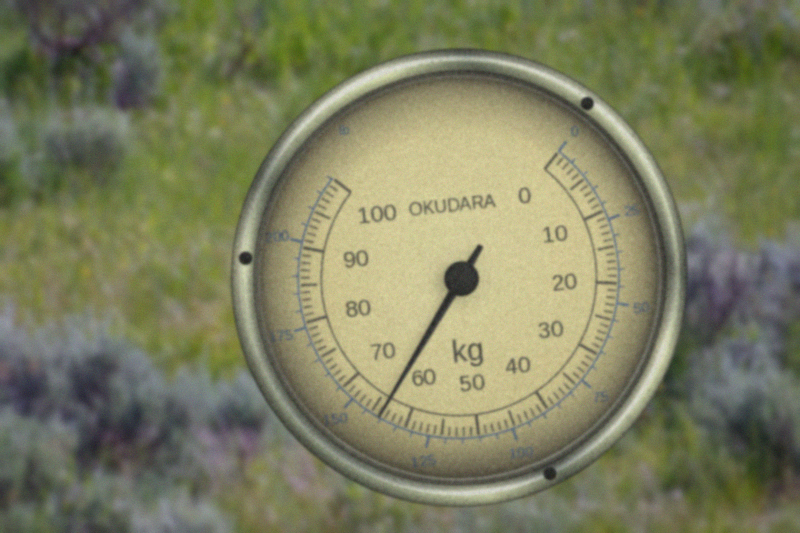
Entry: 64kg
